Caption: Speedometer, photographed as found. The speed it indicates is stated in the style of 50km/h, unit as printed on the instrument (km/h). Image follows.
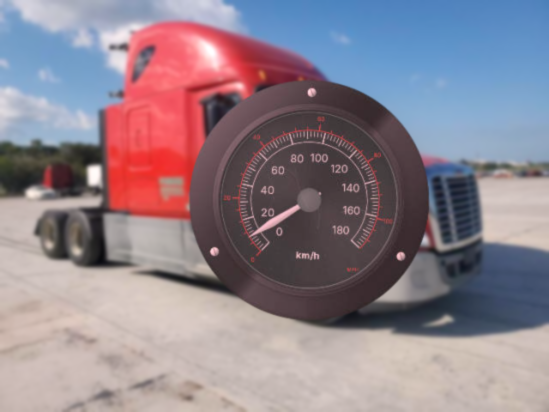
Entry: 10km/h
